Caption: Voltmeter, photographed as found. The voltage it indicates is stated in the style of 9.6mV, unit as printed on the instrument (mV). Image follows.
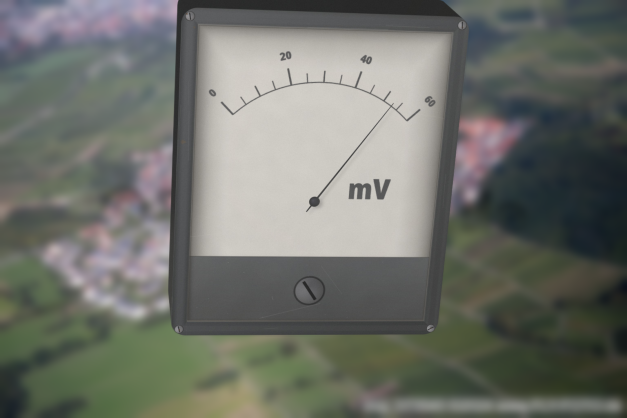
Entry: 52.5mV
